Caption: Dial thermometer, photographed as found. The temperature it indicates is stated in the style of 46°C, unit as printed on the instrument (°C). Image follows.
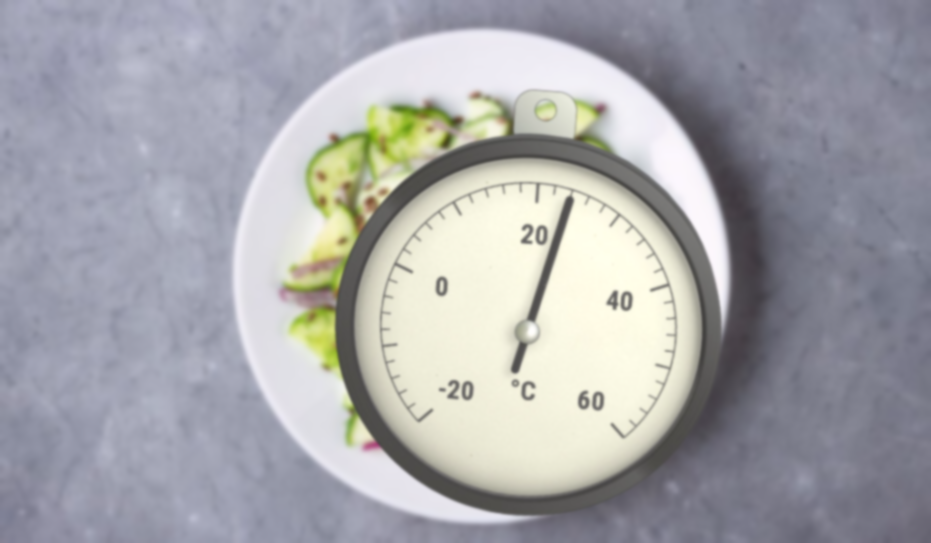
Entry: 24°C
